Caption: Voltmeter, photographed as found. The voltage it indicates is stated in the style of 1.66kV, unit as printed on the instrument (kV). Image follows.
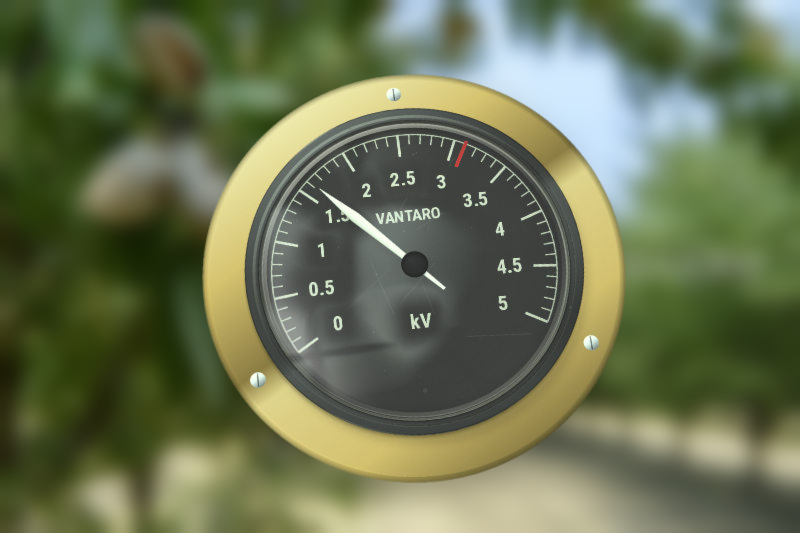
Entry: 1.6kV
